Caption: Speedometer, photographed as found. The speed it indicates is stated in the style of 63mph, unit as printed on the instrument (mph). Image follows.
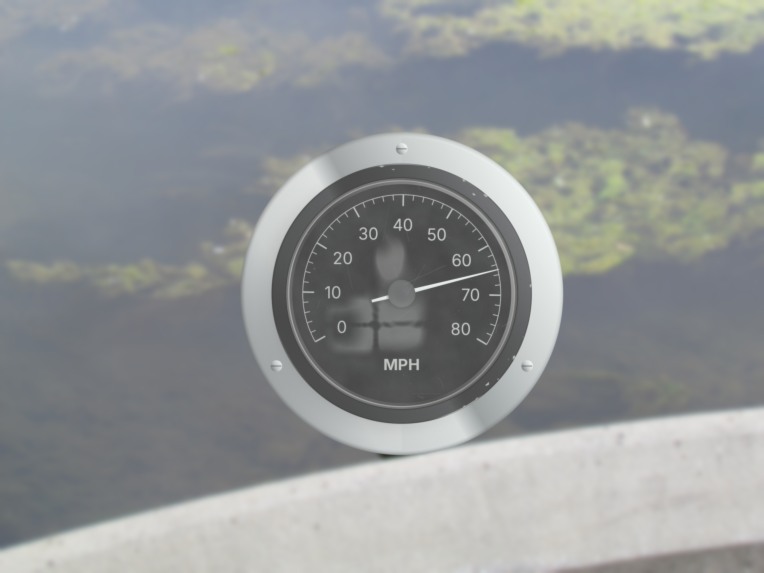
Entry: 65mph
